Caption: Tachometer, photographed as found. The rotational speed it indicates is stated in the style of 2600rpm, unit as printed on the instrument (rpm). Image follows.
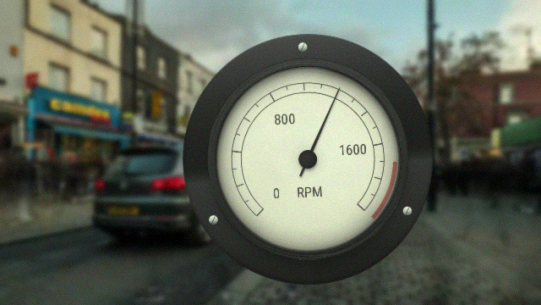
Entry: 1200rpm
